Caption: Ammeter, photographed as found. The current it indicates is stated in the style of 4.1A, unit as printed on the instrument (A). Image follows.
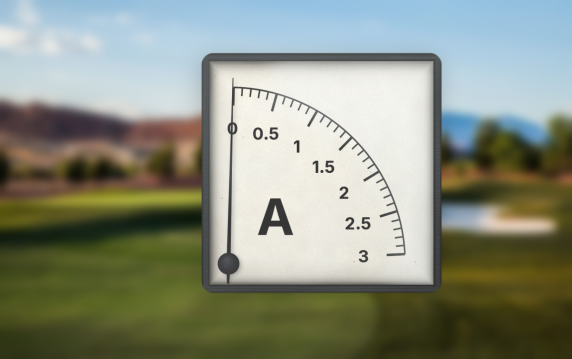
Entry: 0A
